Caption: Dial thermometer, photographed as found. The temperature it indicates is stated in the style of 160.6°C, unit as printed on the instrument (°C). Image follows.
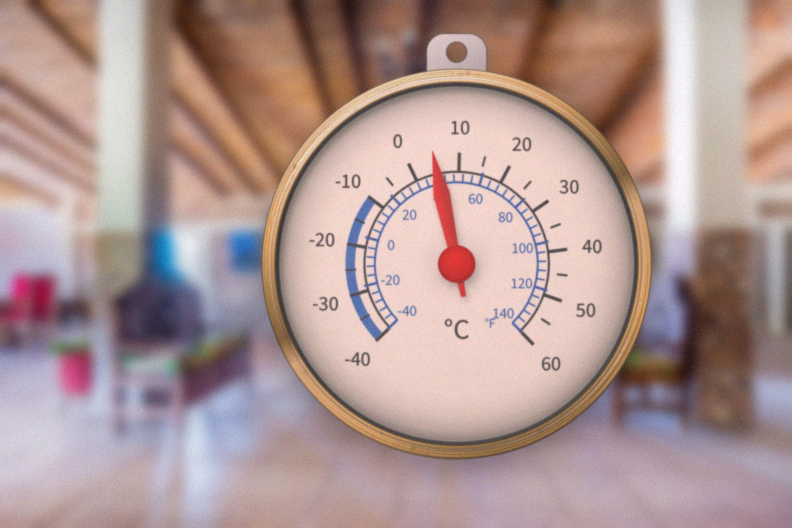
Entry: 5°C
